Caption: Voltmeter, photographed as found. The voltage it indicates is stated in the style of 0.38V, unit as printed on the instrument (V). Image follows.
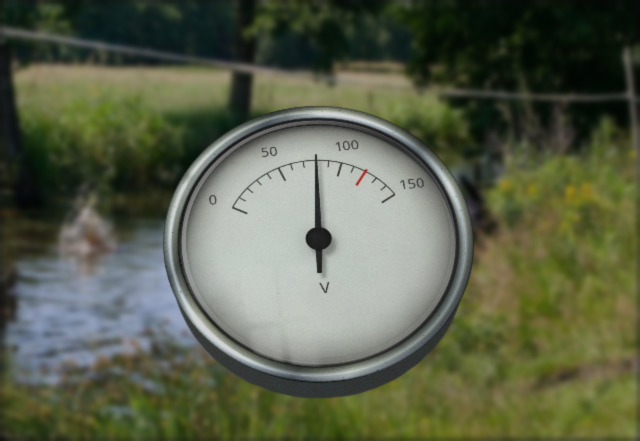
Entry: 80V
